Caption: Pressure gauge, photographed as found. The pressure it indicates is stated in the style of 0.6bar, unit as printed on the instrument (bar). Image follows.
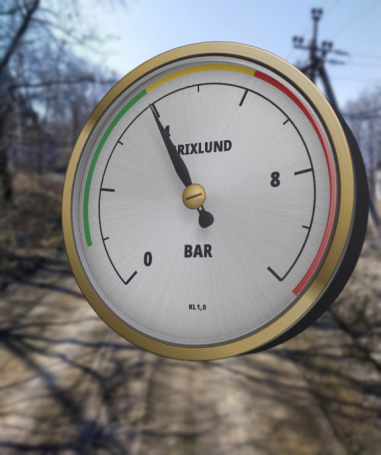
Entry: 4bar
